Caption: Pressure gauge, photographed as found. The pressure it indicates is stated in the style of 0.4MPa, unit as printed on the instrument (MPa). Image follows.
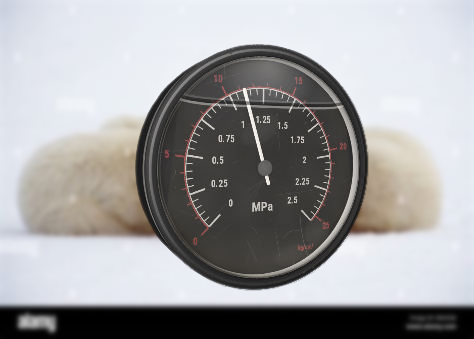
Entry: 1.1MPa
